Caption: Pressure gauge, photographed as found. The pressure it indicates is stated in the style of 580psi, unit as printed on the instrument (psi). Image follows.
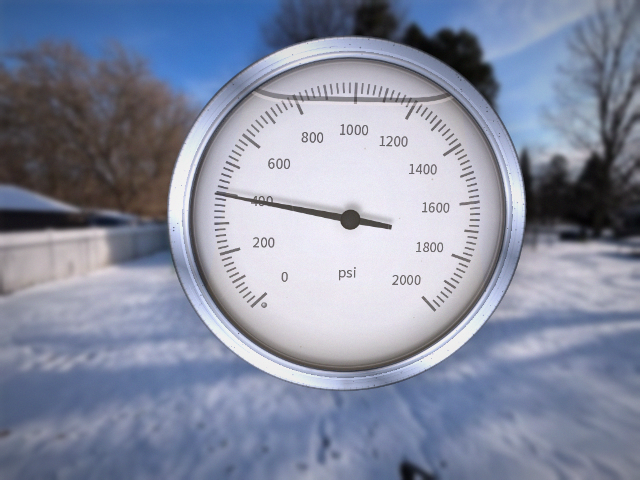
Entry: 400psi
